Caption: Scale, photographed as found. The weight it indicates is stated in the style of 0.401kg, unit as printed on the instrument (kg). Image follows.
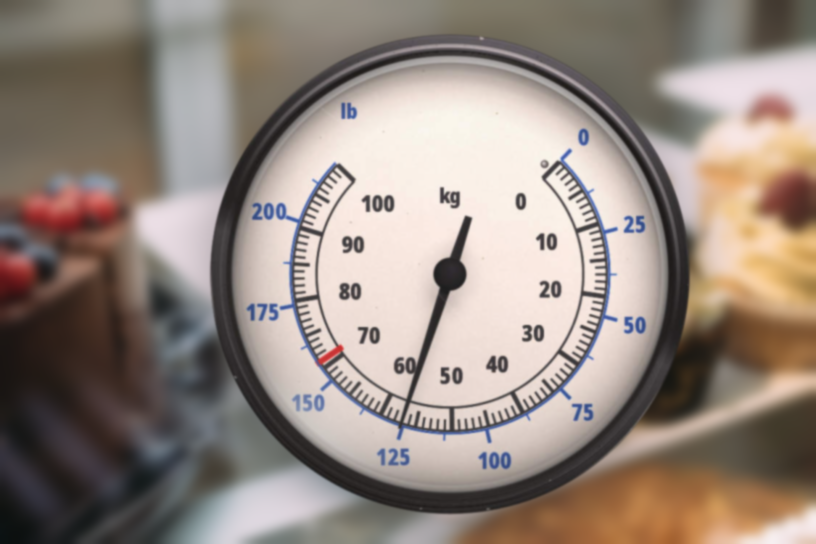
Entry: 57kg
